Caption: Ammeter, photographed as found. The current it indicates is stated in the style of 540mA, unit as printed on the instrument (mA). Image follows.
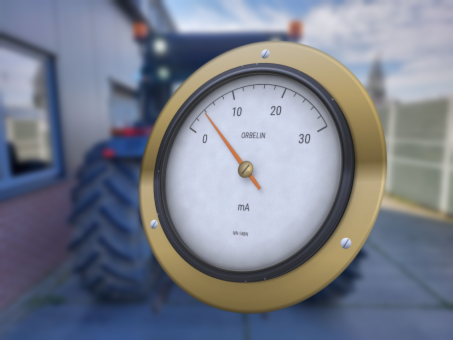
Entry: 4mA
